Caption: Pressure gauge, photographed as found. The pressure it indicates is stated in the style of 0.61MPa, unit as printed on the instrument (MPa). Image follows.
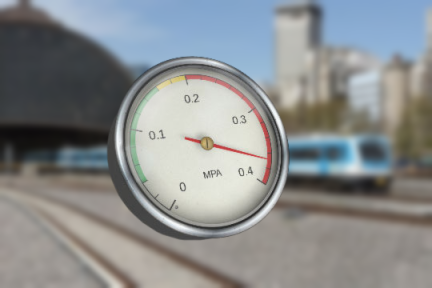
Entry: 0.37MPa
